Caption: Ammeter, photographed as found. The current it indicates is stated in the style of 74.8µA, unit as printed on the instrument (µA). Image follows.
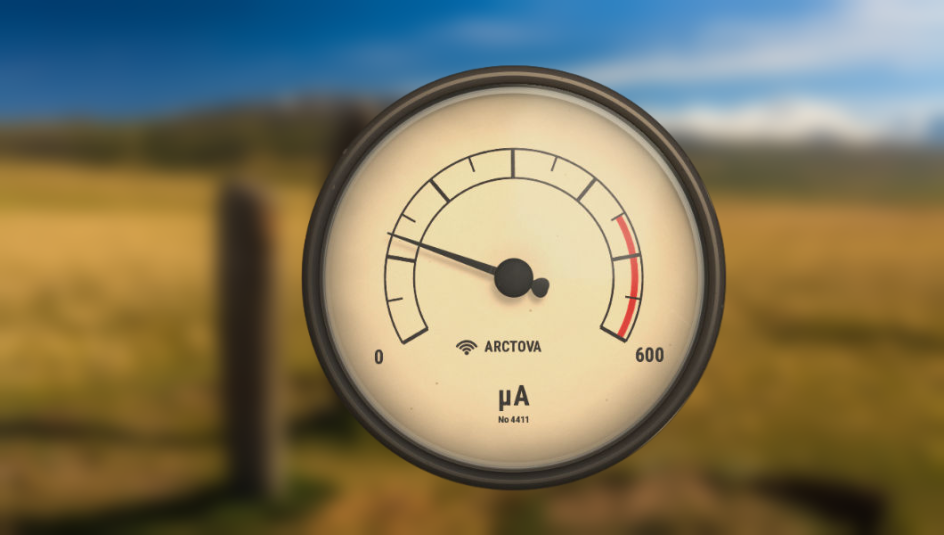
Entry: 125µA
